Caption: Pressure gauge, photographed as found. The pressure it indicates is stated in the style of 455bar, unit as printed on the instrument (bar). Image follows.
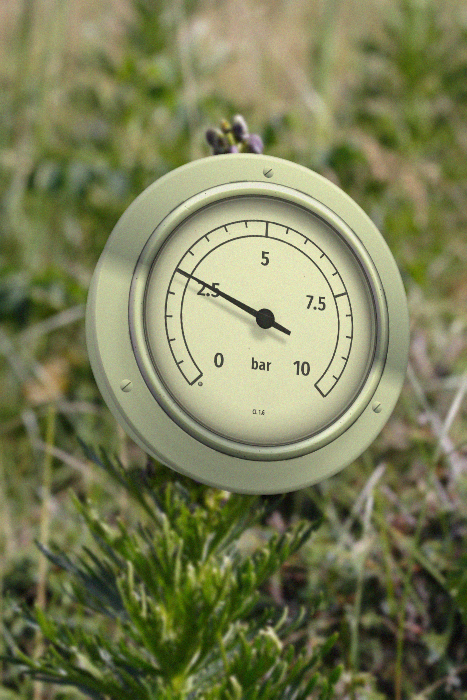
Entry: 2.5bar
